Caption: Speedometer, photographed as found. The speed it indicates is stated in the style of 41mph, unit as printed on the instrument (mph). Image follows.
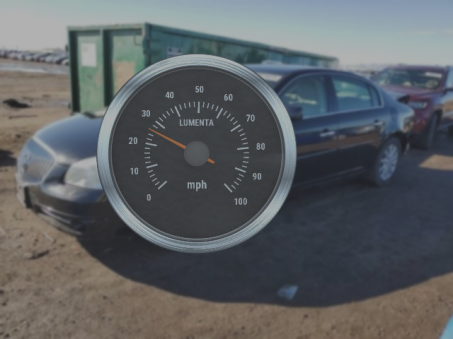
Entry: 26mph
